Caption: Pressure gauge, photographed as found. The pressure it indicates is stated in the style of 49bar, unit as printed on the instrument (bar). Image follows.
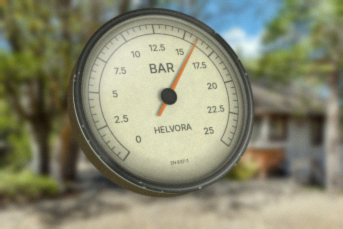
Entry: 16bar
